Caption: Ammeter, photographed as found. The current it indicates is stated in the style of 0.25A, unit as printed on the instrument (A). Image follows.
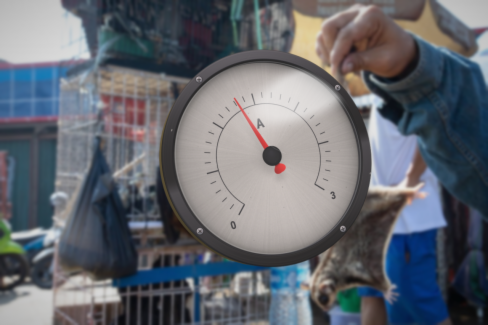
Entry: 1.3A
